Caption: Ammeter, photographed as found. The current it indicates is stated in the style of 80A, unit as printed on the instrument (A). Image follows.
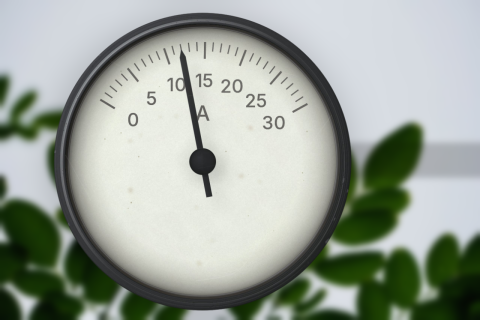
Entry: 12A
